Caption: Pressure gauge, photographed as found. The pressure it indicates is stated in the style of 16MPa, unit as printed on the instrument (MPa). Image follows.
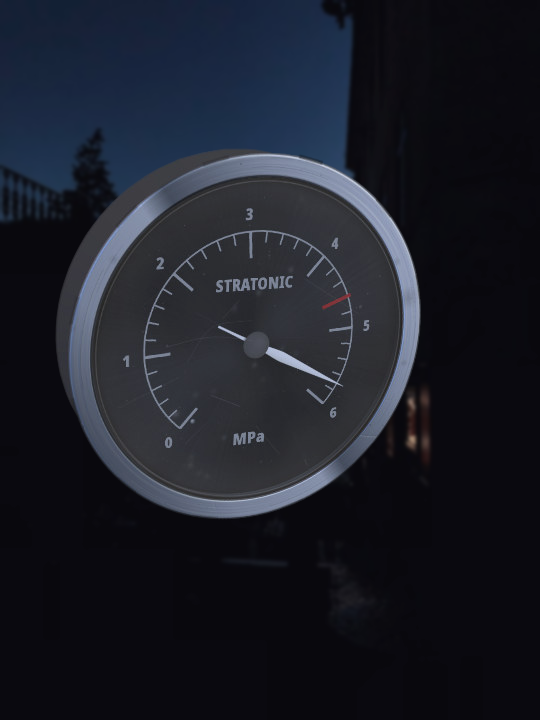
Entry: 5.7MPa
